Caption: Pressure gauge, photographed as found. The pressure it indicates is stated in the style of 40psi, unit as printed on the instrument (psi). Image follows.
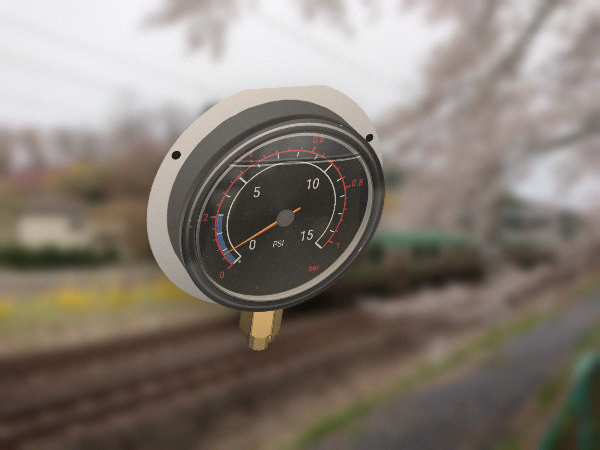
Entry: 1psi
